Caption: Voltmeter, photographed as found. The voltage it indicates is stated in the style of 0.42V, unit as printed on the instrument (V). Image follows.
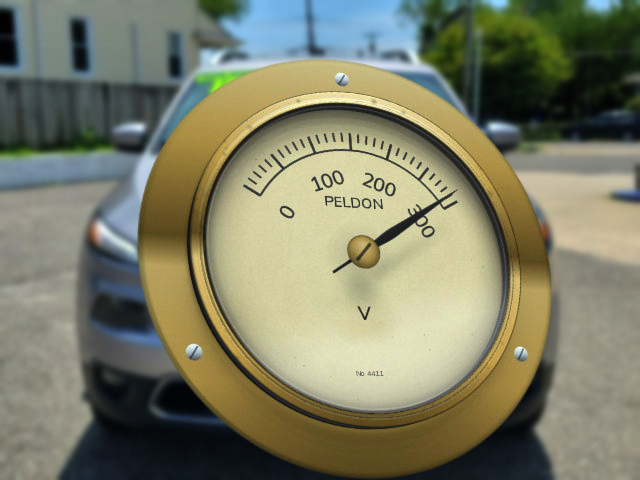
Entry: 290V
